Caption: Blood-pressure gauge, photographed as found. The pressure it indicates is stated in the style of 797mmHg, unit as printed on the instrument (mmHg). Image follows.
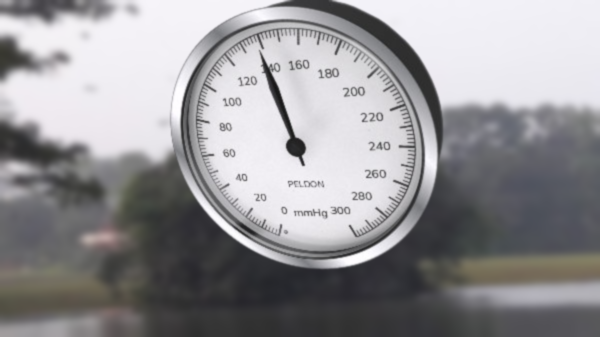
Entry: 140mmHg
